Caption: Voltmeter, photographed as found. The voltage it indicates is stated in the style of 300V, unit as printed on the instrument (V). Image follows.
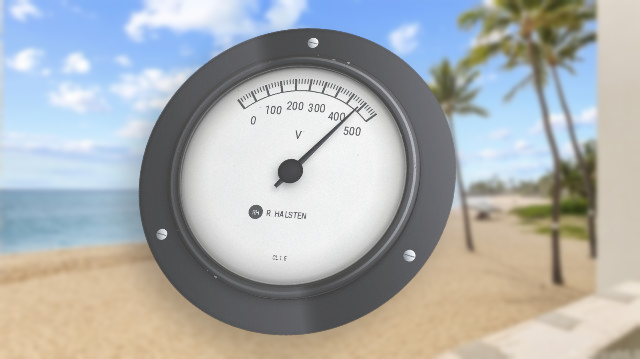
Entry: 450V
